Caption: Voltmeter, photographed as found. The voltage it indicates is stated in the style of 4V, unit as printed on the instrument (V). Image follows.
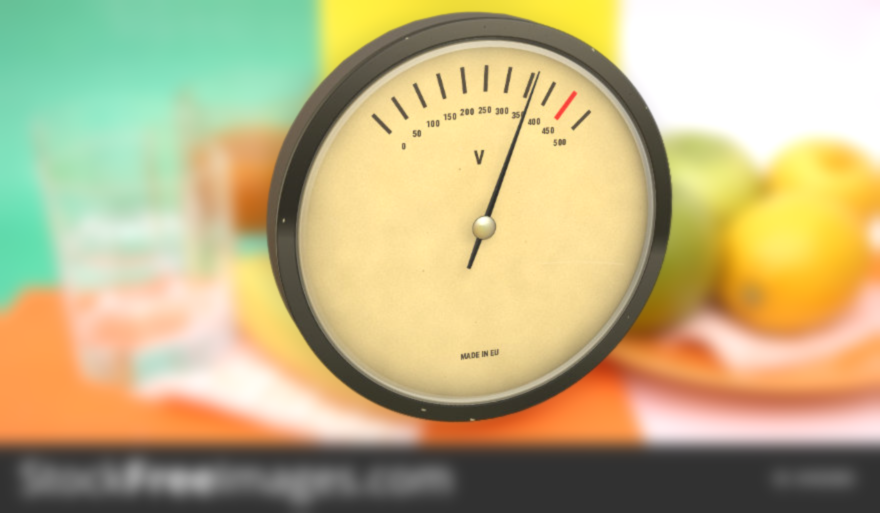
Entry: 350V
